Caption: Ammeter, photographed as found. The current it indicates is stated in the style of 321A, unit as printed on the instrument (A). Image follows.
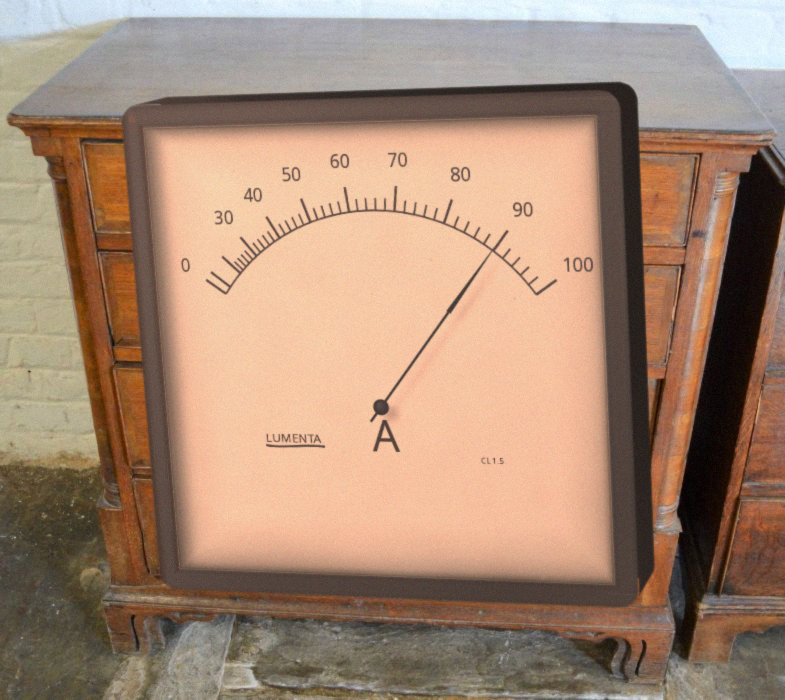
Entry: 90A
